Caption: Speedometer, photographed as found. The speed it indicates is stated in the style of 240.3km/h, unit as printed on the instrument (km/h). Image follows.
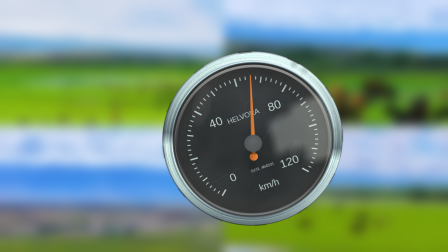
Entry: 66km/h
